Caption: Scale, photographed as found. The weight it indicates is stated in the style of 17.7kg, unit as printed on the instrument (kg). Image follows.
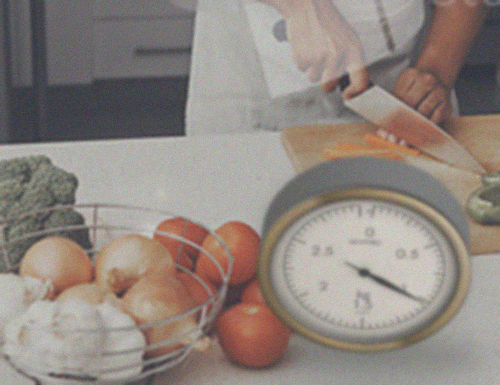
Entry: 1kg
